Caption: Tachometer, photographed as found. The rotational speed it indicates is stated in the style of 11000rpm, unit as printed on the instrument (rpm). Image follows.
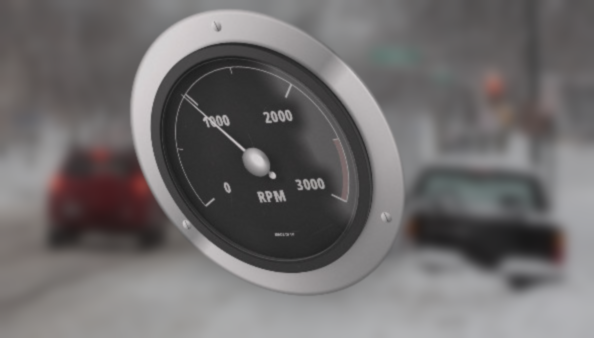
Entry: 1000rpm
